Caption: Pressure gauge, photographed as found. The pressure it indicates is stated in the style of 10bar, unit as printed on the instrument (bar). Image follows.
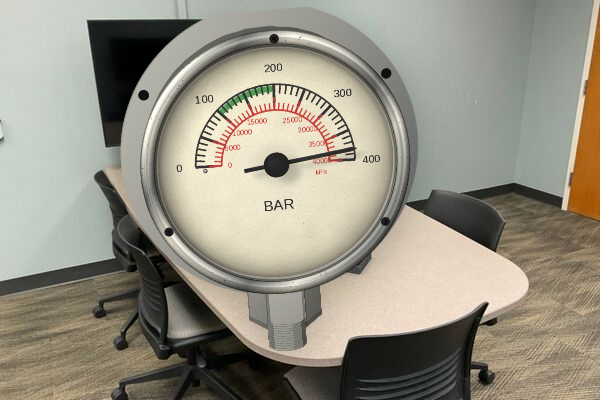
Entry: 380bar
